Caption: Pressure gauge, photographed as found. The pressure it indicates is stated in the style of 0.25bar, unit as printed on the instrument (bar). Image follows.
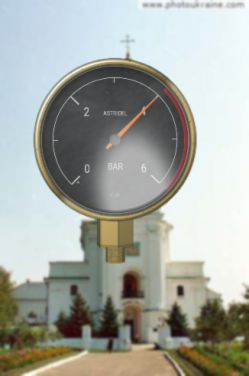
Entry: 4bar
